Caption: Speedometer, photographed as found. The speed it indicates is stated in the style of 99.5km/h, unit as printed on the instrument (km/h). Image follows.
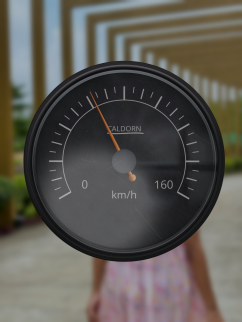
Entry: 62.5km/h
